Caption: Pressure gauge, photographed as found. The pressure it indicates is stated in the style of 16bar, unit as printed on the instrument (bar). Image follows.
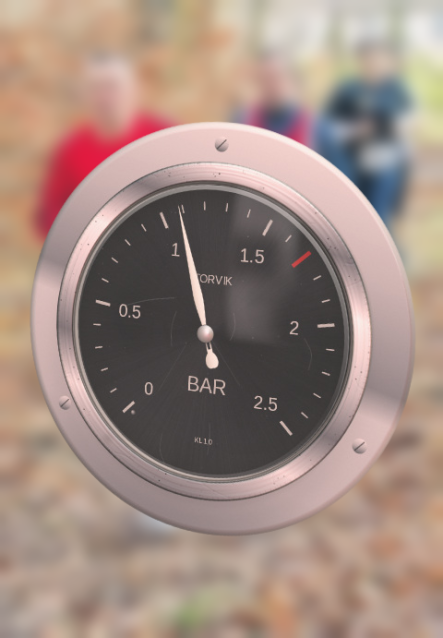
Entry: 1.1bar
